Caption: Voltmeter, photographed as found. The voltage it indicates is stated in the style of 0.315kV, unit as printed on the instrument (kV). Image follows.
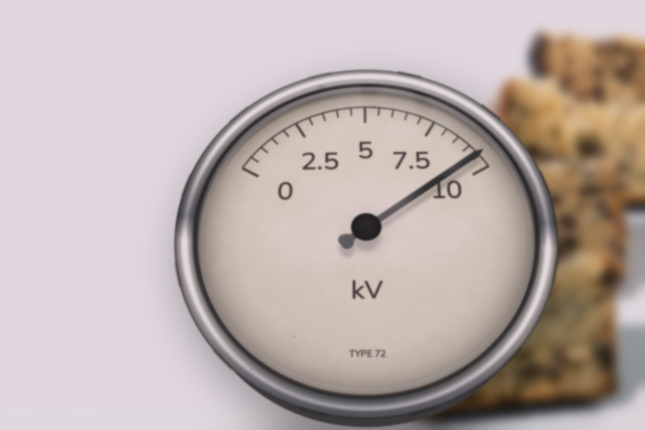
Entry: 9.5kV
